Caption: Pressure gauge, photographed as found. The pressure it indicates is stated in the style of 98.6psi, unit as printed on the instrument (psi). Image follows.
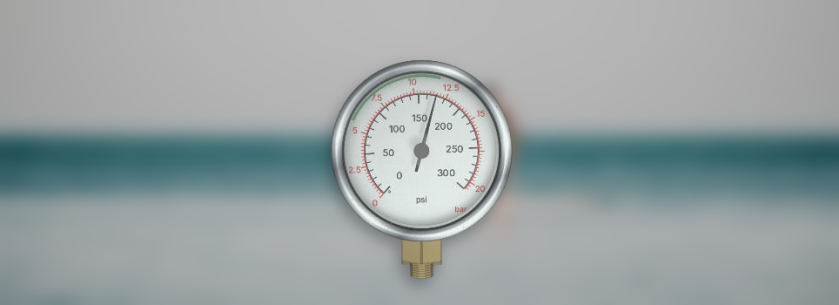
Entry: 170psi
